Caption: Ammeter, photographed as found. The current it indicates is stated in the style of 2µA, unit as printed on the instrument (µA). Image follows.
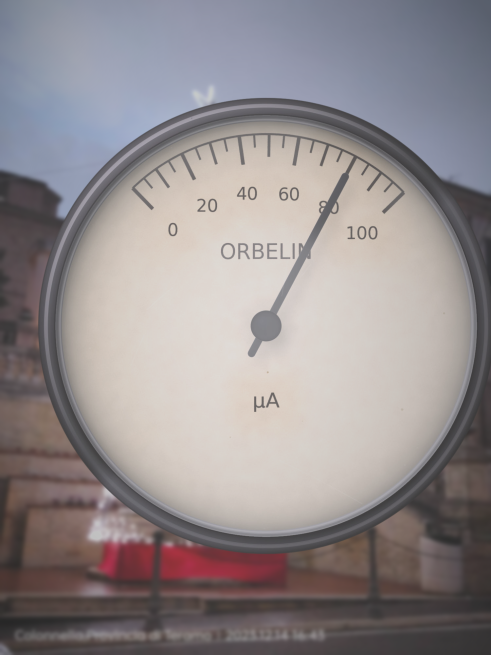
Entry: 80µA
